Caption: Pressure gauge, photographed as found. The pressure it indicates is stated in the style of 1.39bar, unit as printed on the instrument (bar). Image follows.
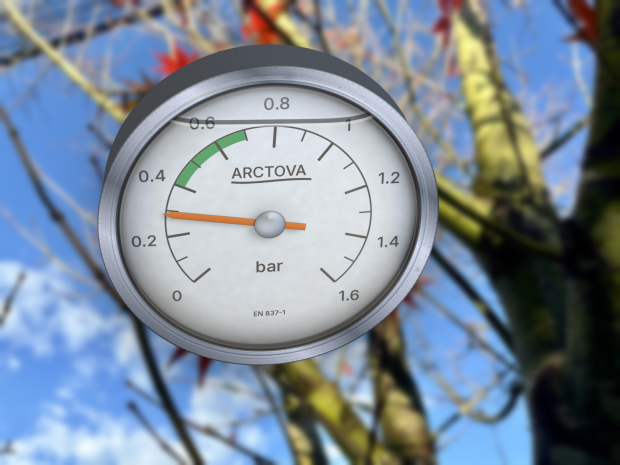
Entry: 0.3bar
